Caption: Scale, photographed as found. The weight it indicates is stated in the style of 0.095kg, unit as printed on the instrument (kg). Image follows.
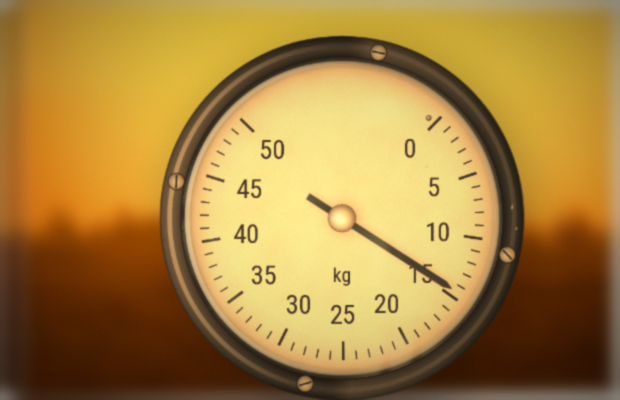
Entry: 14.5kg
